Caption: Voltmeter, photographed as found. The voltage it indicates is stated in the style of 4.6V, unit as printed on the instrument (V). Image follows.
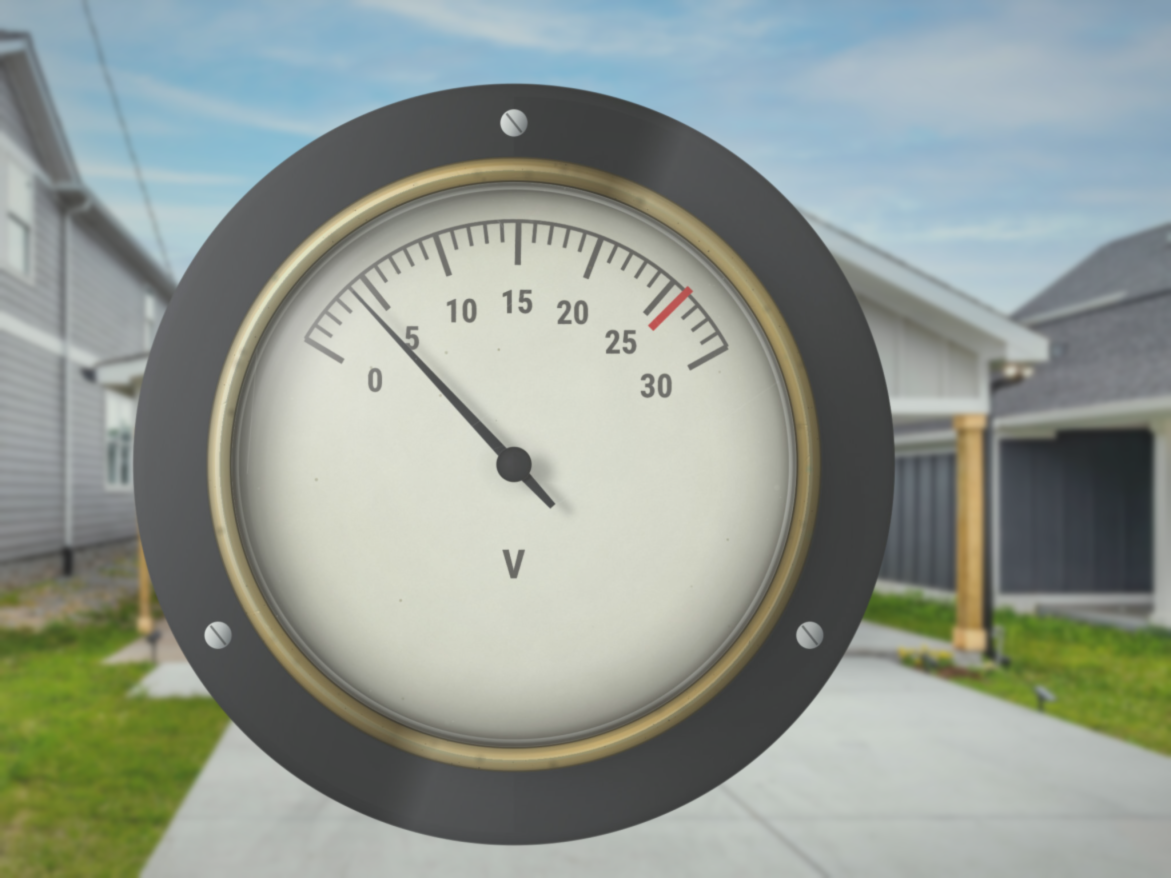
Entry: 4V
